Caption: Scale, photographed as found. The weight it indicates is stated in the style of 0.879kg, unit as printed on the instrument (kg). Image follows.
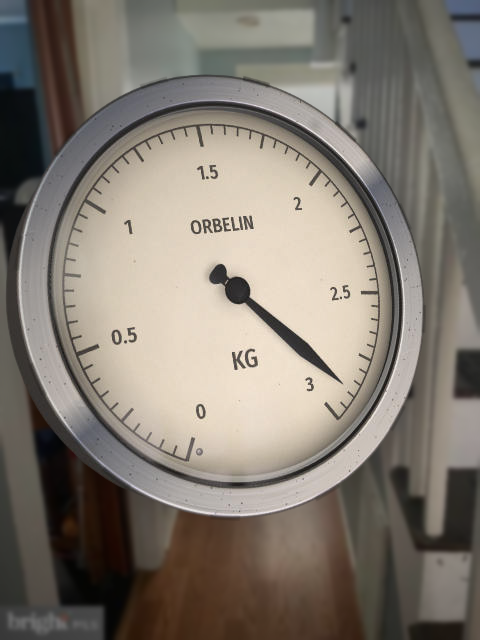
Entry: 2.9kg
